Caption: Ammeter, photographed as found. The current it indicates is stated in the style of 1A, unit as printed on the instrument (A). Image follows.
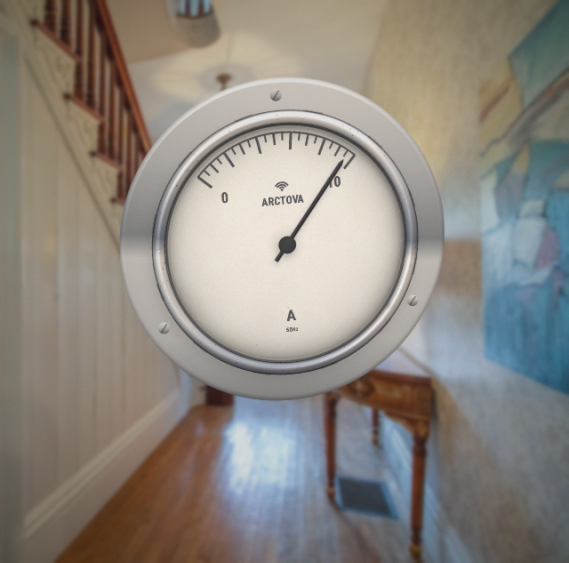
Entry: 9.5A
